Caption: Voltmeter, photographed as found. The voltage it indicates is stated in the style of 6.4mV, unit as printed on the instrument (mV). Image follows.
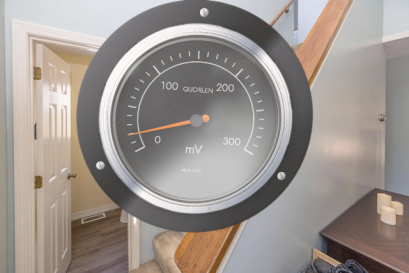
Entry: 20mV
